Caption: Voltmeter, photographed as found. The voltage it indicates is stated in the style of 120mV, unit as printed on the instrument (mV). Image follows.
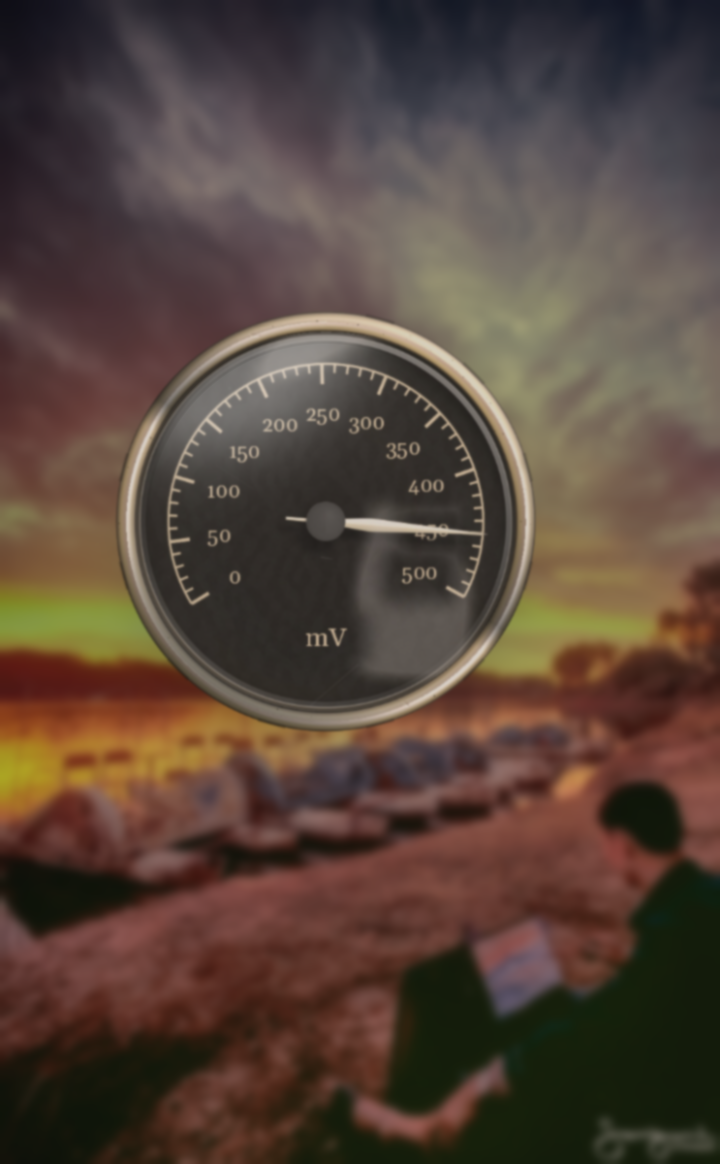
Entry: 450mV
